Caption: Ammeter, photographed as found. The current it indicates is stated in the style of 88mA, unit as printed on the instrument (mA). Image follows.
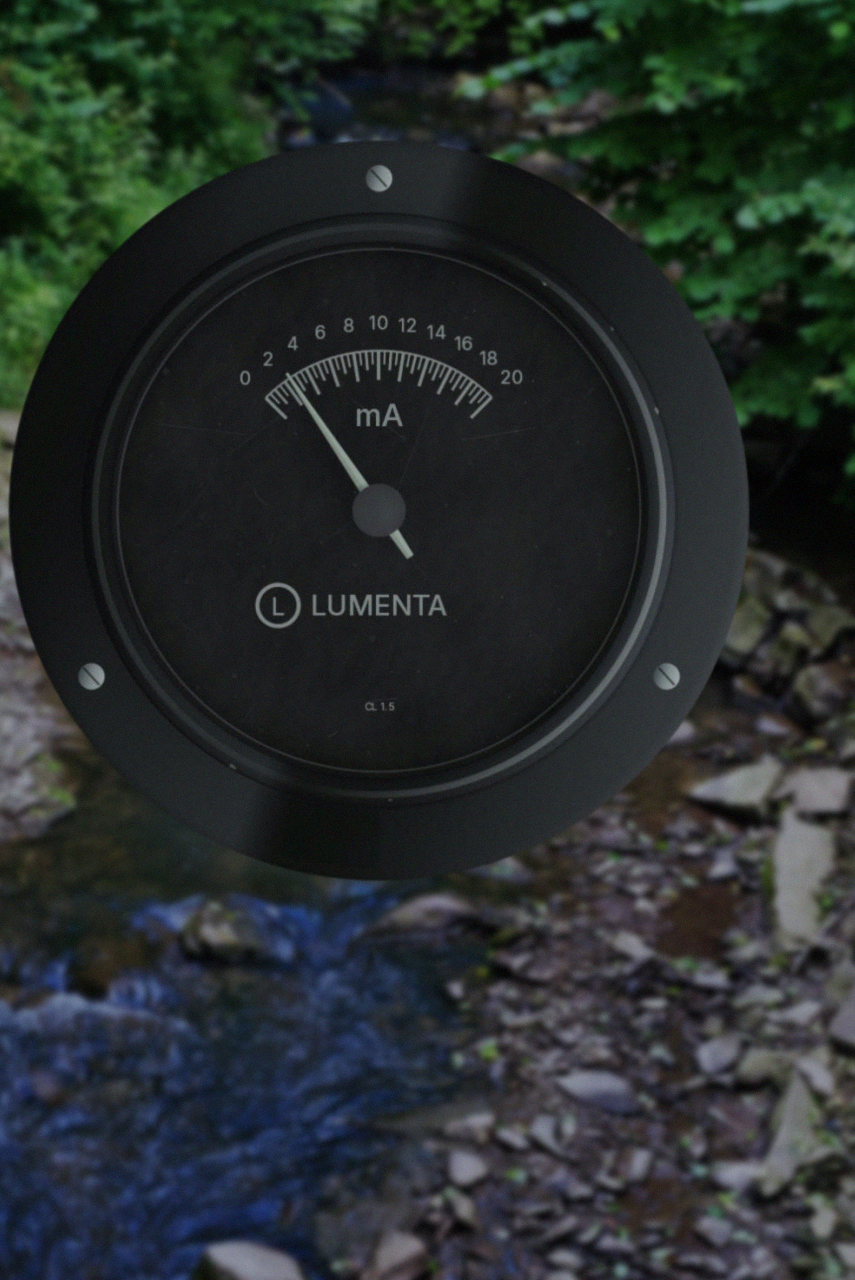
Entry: 2.5mA
